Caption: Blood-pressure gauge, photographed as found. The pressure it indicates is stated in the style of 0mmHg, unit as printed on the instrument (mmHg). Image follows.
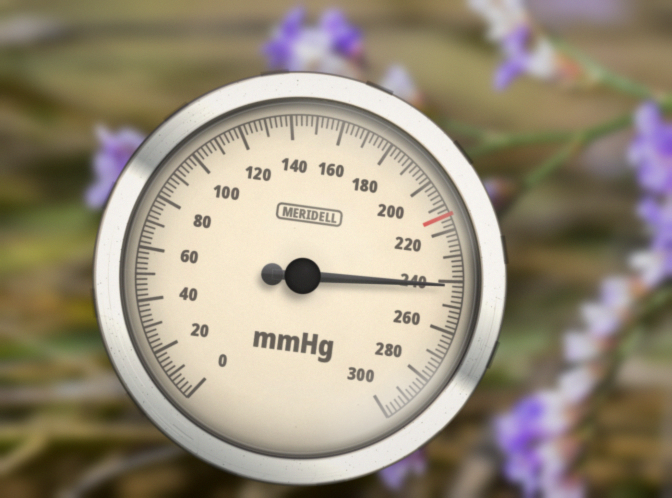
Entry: 242mmHg
